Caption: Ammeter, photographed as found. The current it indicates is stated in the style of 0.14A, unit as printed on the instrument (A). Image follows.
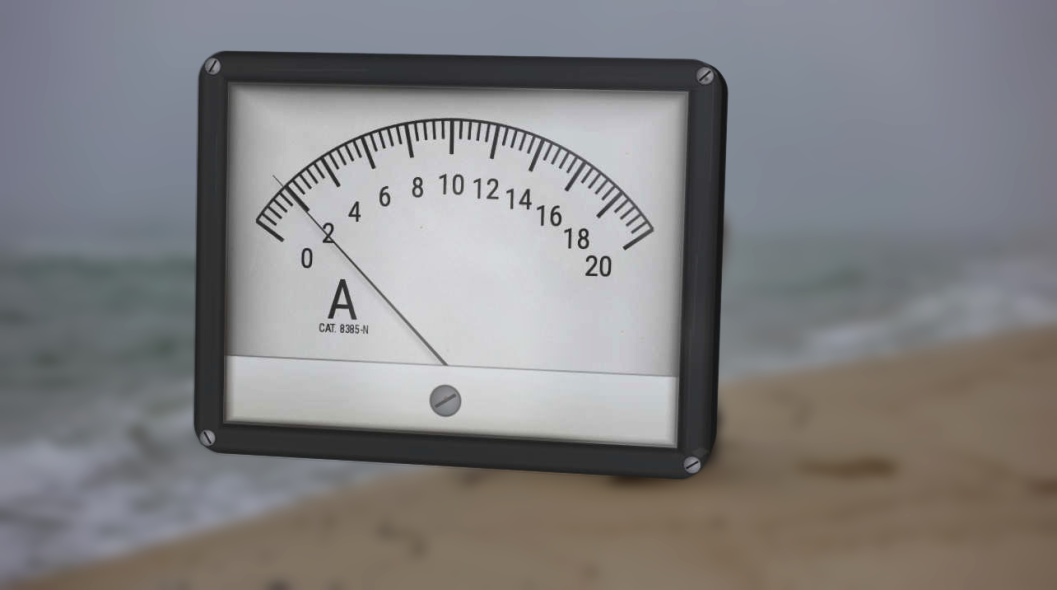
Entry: 2A
